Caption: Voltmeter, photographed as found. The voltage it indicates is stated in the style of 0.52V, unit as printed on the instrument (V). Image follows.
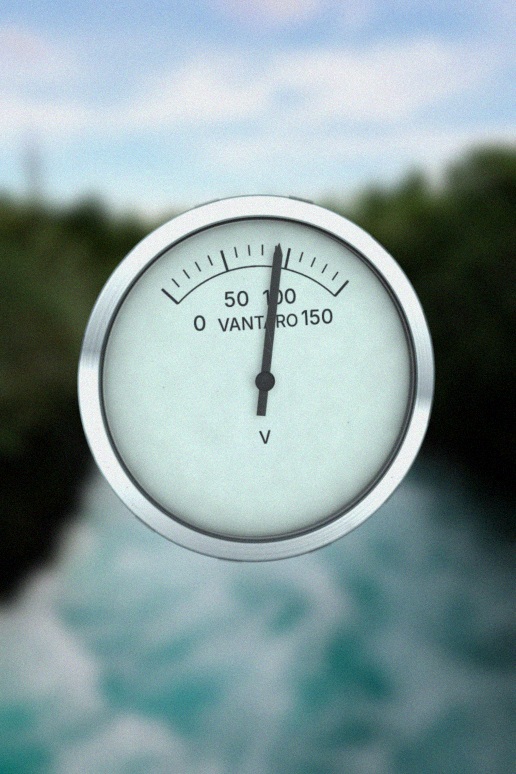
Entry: 90V
